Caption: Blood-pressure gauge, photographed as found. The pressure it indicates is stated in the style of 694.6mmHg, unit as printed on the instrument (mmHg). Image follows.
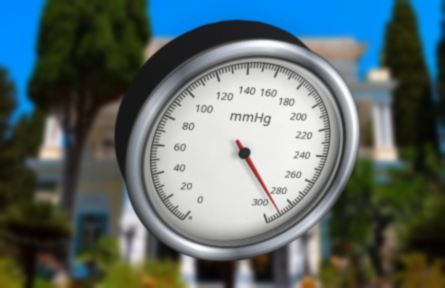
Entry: 290mmHg
